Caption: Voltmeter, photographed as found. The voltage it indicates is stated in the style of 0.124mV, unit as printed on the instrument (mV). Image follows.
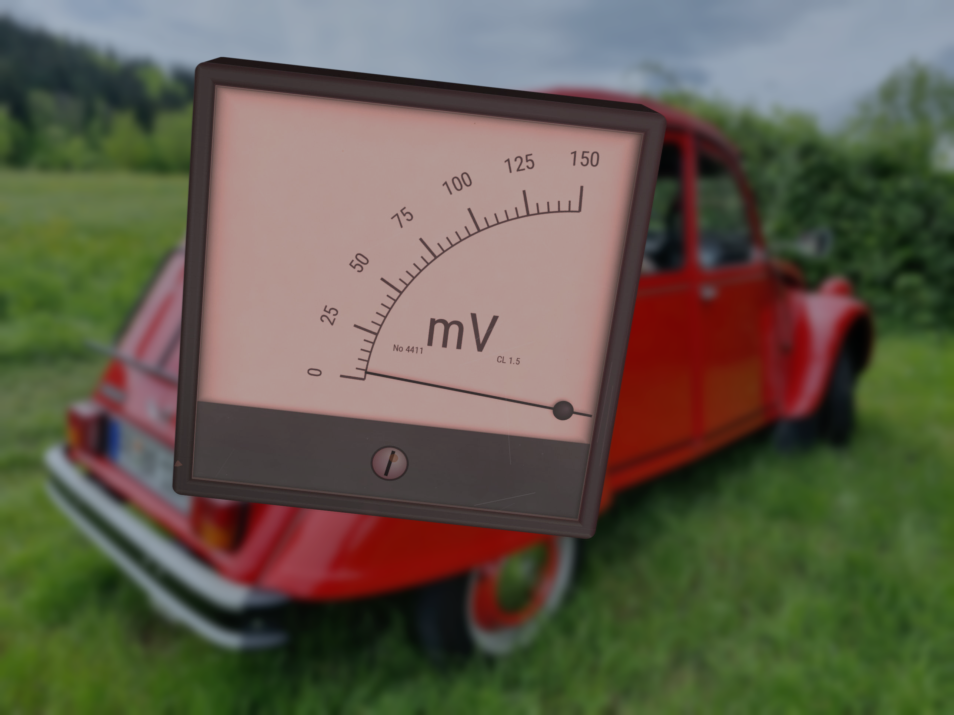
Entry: 5mV
